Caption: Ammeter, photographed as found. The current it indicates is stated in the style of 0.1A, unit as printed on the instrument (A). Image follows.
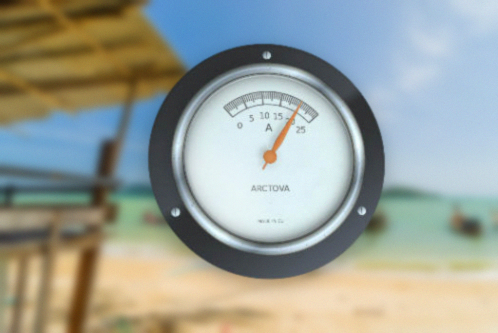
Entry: 20A
